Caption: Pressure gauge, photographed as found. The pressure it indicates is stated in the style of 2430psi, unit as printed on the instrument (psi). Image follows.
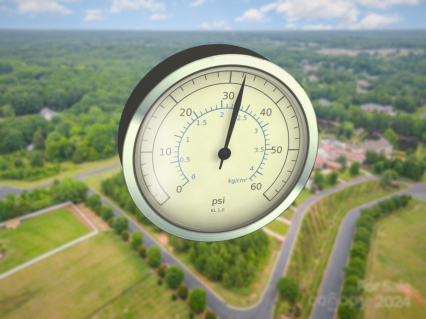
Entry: 32psi
